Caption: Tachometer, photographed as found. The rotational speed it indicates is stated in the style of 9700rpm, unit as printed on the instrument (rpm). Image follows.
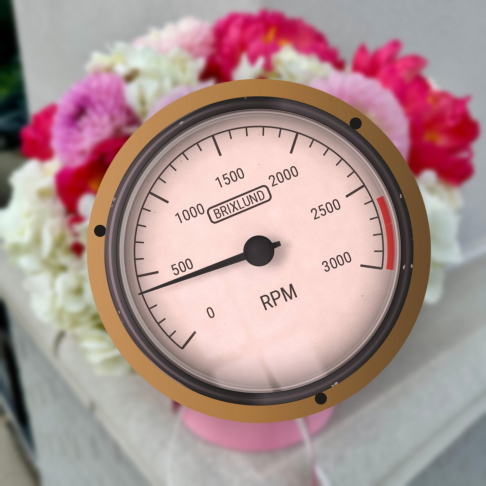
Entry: 400rpm
